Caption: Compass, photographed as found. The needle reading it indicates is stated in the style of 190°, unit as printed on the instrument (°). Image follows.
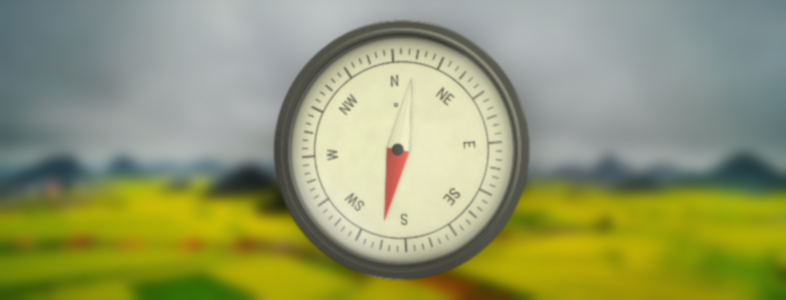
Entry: 195°
